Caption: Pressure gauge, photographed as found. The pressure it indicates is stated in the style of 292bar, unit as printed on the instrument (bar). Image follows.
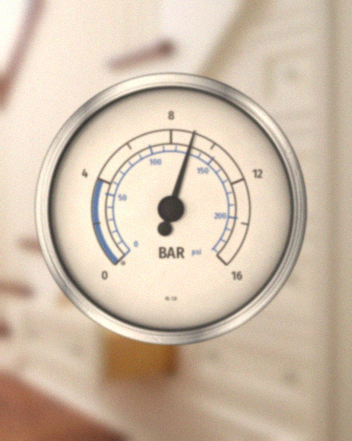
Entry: 9bar
